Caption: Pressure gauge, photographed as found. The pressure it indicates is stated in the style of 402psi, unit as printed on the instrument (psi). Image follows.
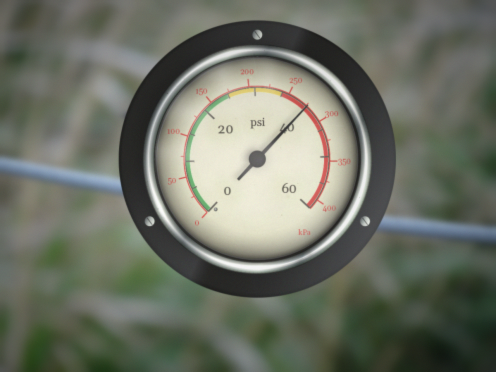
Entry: 40psi
